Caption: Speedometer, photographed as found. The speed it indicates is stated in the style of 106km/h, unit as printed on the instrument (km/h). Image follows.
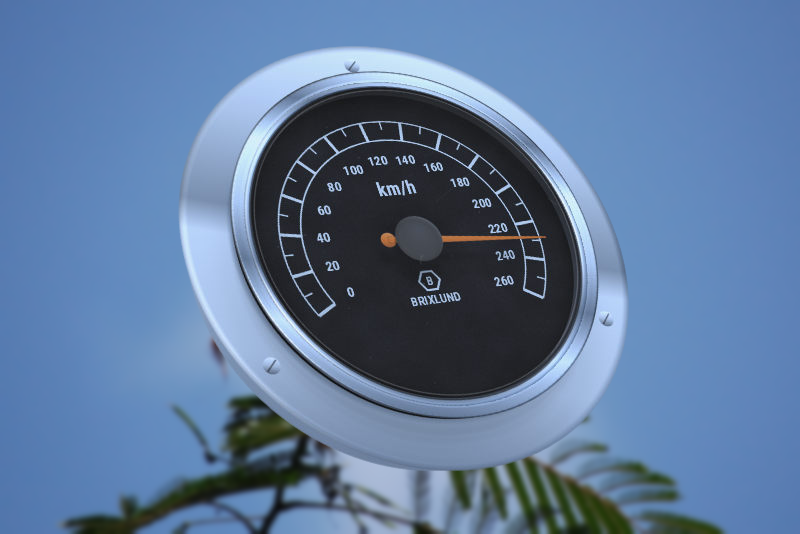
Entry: 230km/h
